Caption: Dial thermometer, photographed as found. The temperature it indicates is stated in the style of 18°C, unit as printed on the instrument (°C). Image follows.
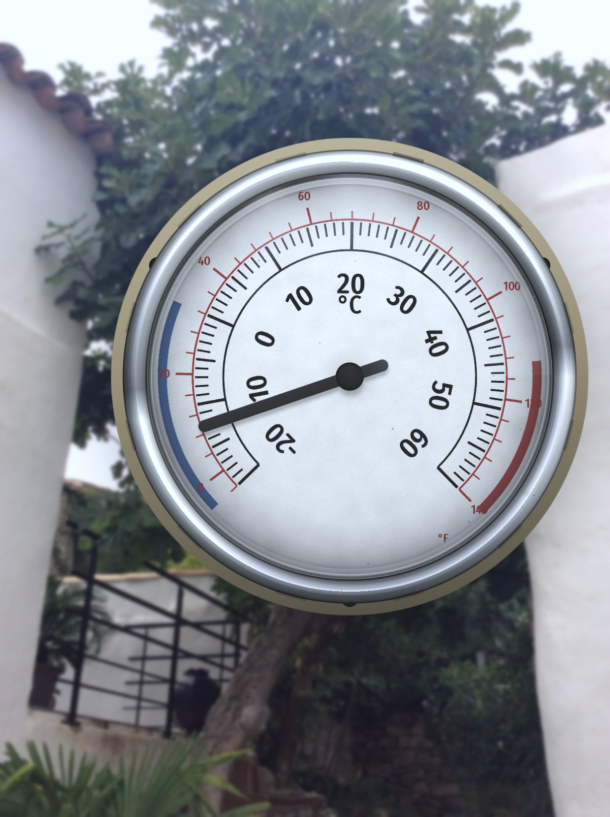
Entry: -12.5°C
